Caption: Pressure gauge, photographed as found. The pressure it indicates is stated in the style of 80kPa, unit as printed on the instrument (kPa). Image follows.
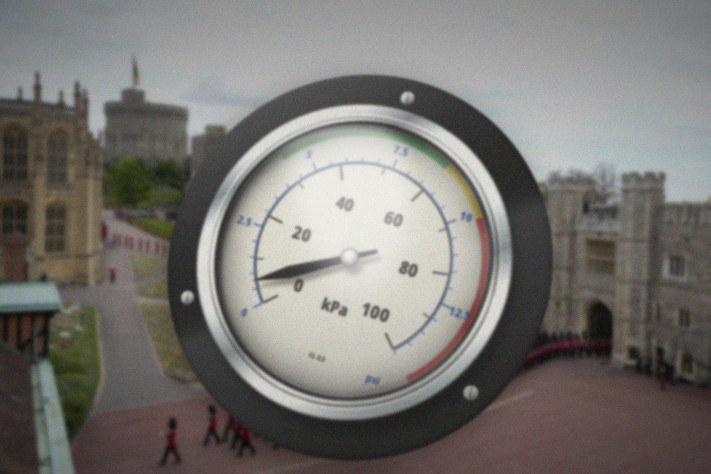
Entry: 5kPa
